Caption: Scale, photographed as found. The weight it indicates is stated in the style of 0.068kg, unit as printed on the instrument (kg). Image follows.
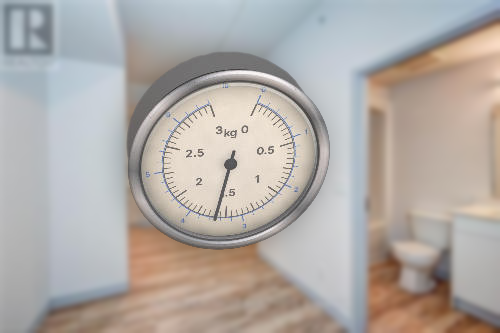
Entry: 1.6kg
